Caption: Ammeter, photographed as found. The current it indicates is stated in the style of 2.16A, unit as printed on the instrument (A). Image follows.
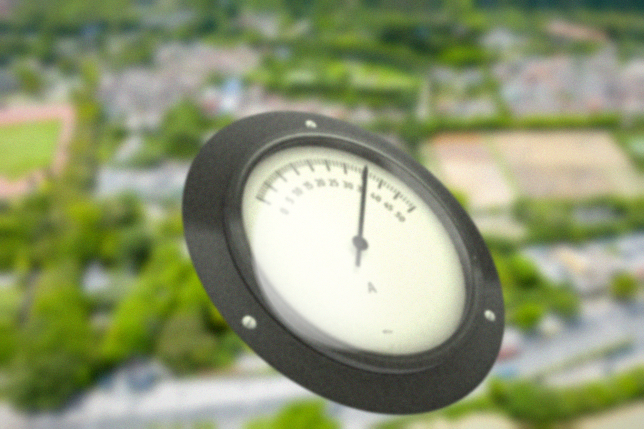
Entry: 35A
